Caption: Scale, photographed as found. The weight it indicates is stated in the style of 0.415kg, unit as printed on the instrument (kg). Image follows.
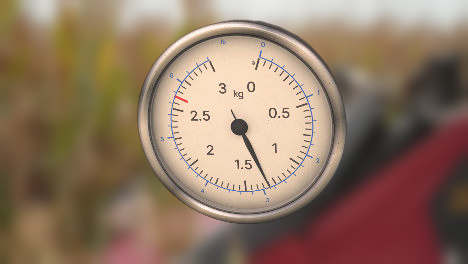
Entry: 1.3kg
